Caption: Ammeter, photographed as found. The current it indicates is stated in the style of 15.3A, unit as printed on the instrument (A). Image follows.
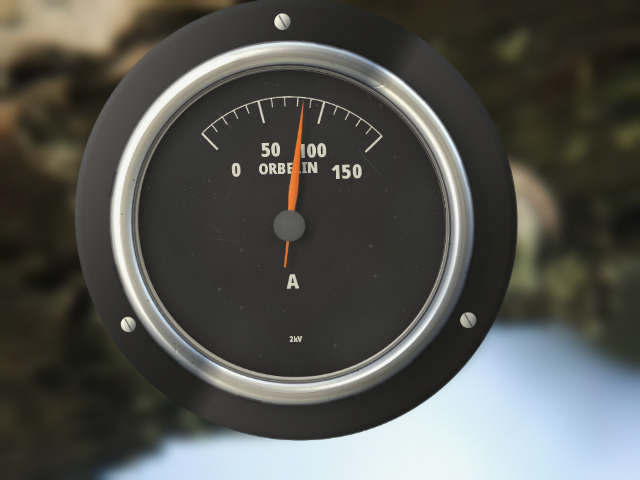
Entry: 85A
